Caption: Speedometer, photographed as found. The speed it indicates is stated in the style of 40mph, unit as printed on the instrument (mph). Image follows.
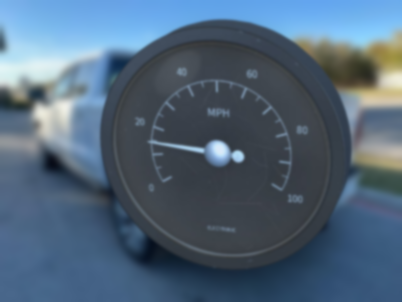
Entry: 15mph
